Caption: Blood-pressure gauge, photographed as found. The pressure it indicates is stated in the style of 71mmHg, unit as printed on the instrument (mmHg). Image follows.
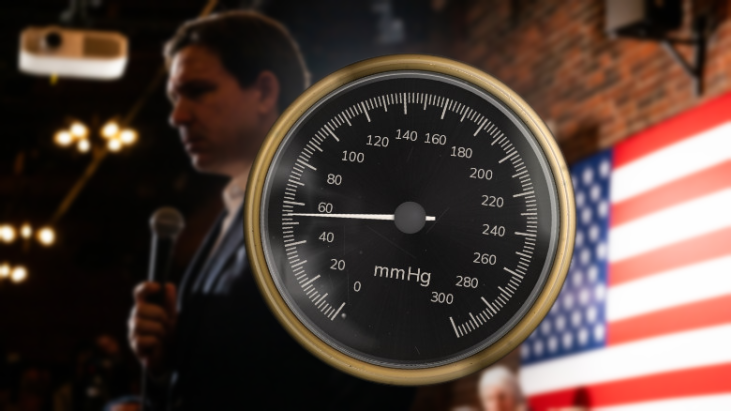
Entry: 54mmHg
